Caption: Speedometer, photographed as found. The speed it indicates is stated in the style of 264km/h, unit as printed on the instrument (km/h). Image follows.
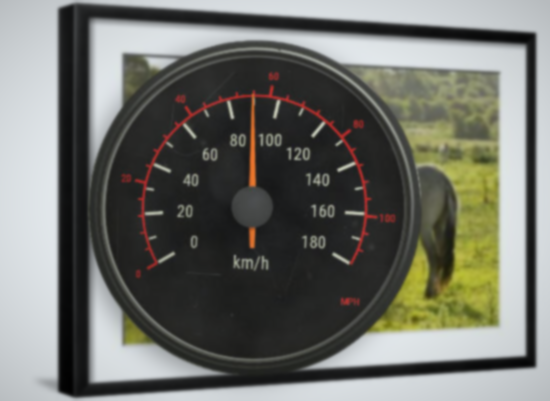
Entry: 90km/h
